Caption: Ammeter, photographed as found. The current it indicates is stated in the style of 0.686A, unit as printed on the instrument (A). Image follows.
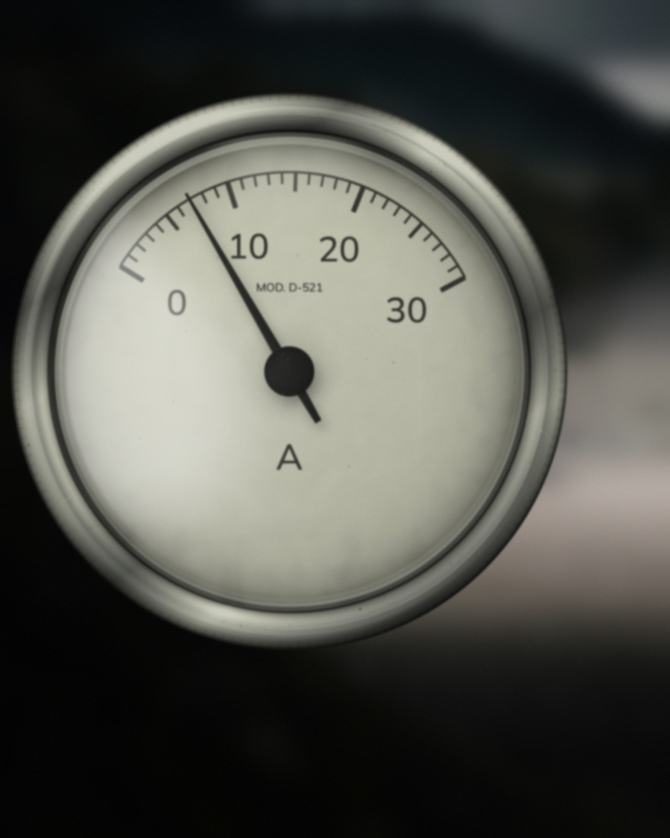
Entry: 7A
